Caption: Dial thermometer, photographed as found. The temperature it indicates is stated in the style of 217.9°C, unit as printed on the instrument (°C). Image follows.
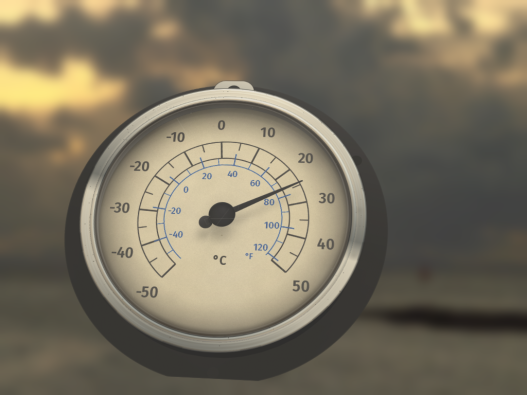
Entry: 25°C
